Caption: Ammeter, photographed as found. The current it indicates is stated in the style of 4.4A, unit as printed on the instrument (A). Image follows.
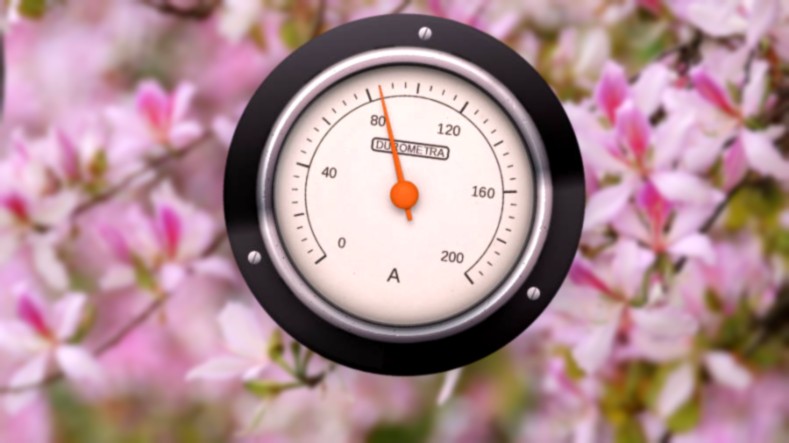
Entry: 85A
